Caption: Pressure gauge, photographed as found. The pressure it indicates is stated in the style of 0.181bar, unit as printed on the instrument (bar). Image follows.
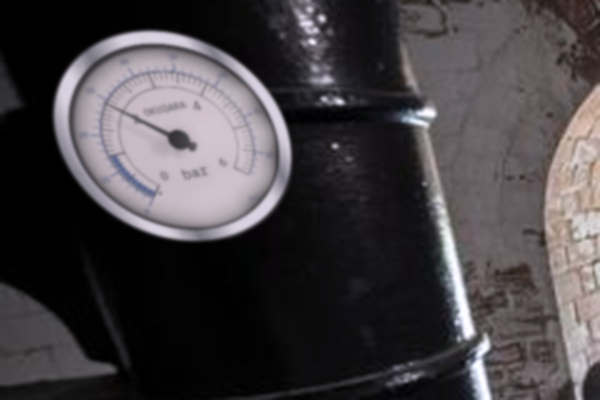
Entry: 2bar
